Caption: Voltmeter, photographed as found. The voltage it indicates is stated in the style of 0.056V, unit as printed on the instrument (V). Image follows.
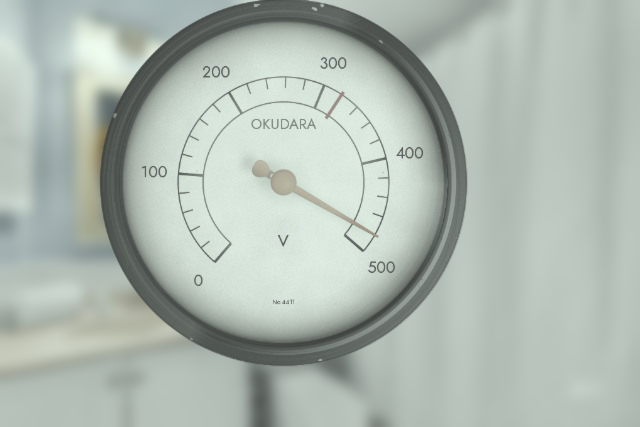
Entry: 480V
